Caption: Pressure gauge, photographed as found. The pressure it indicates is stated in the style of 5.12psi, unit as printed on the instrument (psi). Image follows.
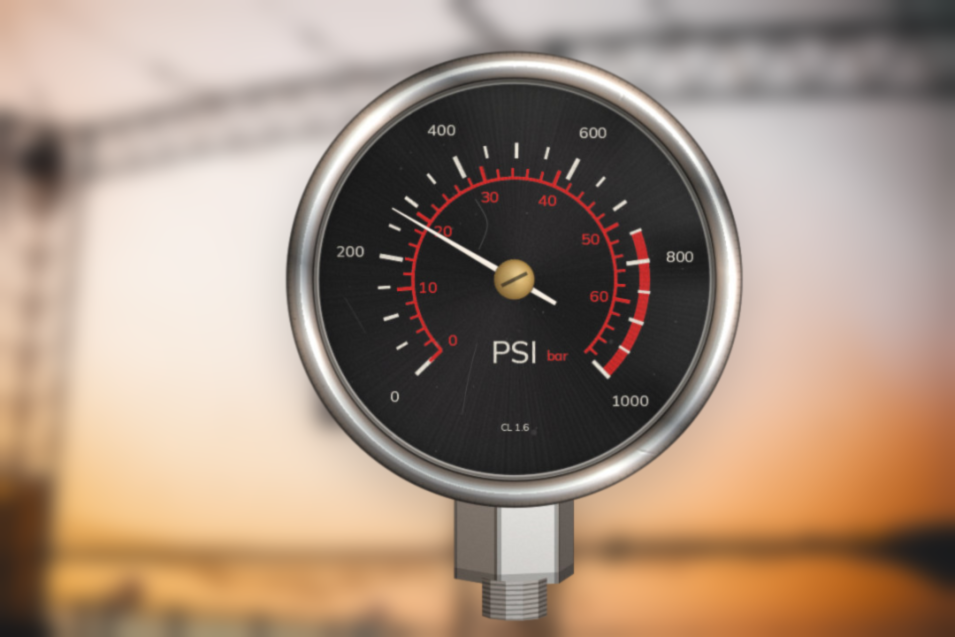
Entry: 275psi
